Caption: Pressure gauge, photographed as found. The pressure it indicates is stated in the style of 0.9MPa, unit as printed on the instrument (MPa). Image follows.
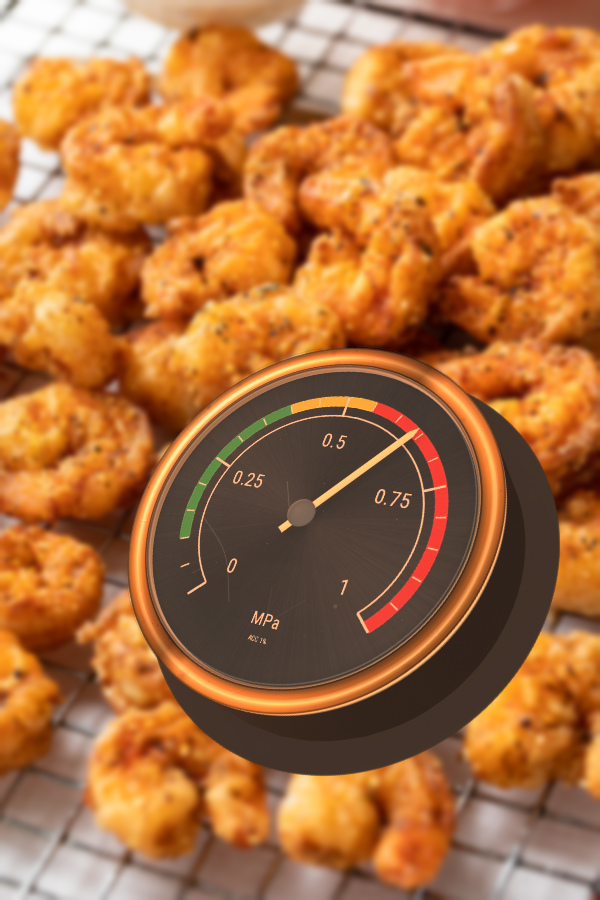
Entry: 0.65MPa
